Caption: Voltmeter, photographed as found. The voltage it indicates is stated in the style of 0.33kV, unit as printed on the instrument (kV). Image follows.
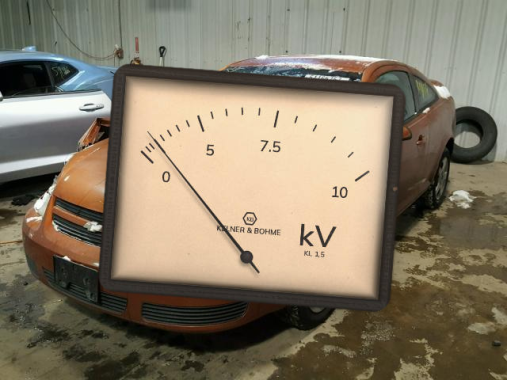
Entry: 2.5kV
